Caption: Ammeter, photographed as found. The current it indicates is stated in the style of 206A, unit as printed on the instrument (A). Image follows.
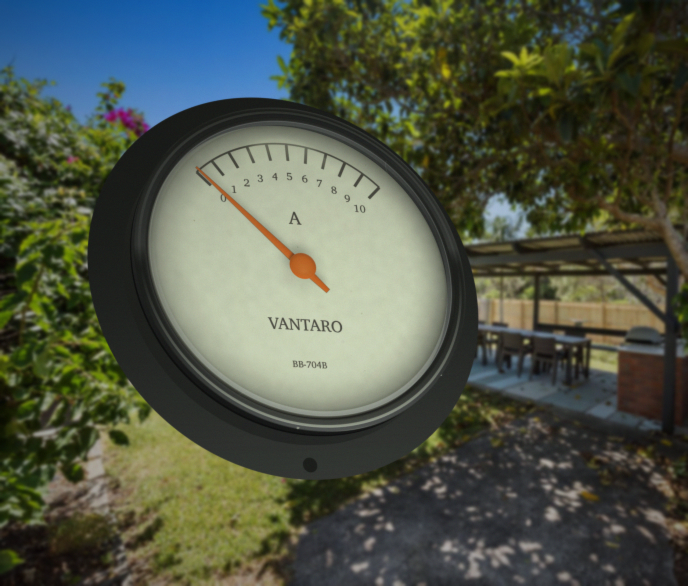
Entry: 0A
